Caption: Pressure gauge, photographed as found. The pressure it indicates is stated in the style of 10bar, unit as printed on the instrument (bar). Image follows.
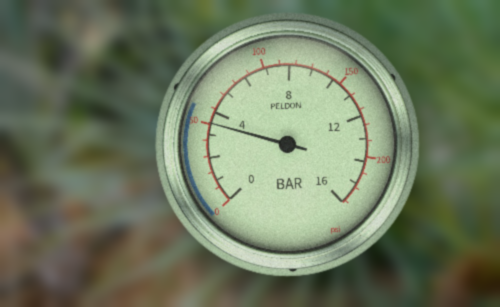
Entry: 3.5bar
